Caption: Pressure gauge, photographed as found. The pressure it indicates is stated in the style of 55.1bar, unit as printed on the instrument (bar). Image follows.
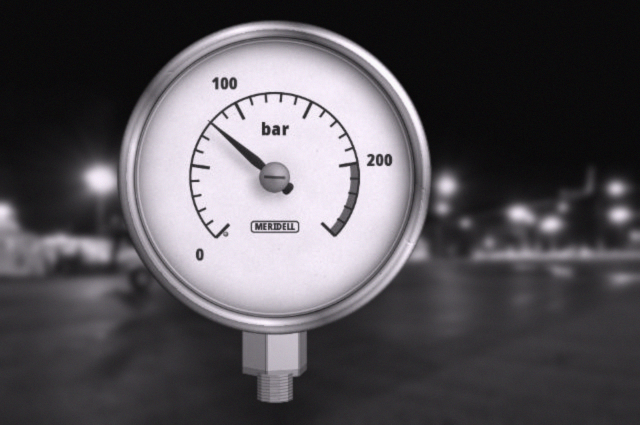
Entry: 80bar
